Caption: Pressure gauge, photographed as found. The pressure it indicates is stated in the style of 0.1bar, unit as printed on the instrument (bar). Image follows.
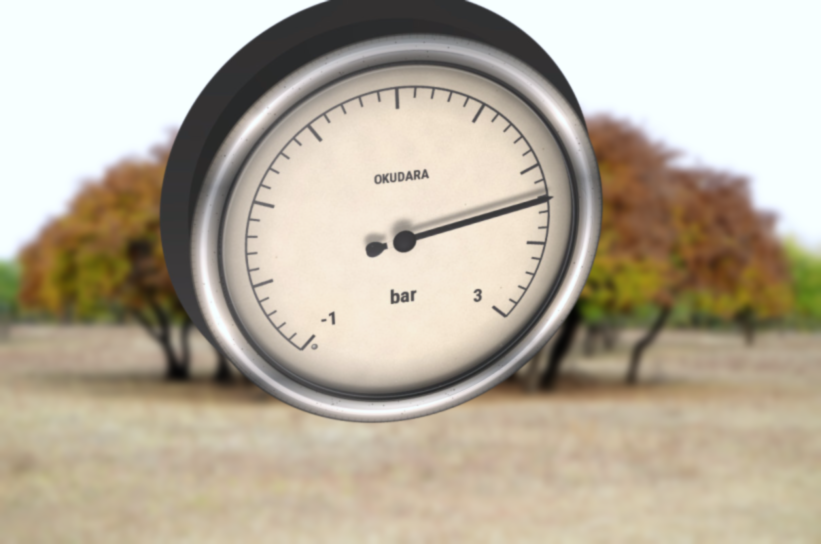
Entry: 2.2bar
